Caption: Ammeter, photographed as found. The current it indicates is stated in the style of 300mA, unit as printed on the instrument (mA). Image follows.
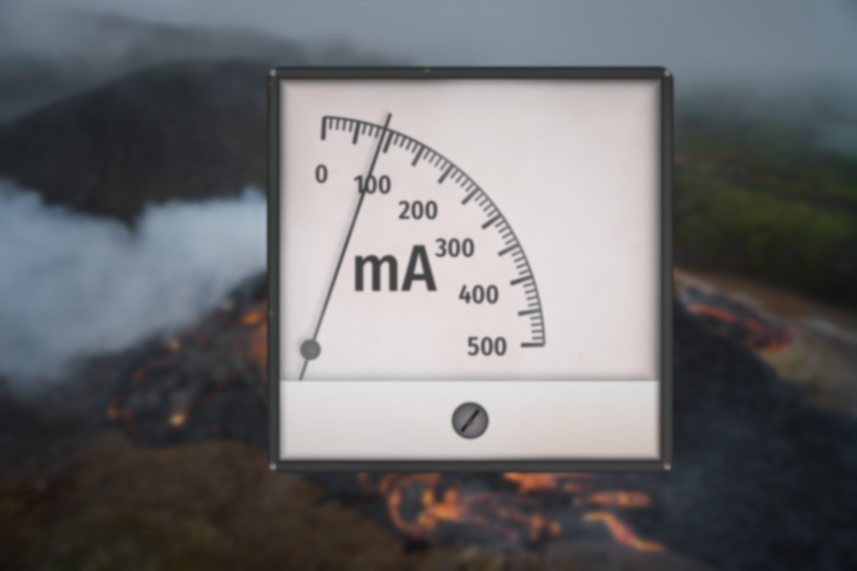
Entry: 90mA
